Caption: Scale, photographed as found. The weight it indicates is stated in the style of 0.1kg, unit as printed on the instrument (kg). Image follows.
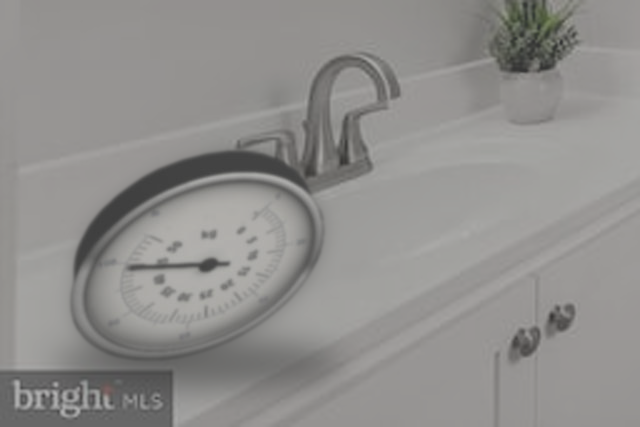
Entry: 45kg
